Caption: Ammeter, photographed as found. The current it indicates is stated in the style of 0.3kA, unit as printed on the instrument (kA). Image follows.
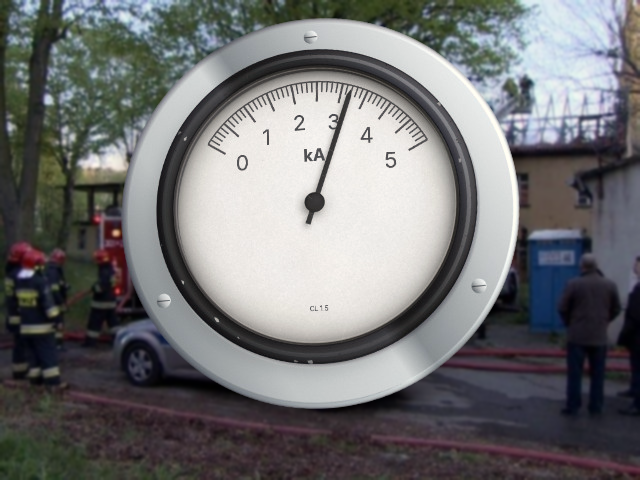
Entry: 3.2kA
